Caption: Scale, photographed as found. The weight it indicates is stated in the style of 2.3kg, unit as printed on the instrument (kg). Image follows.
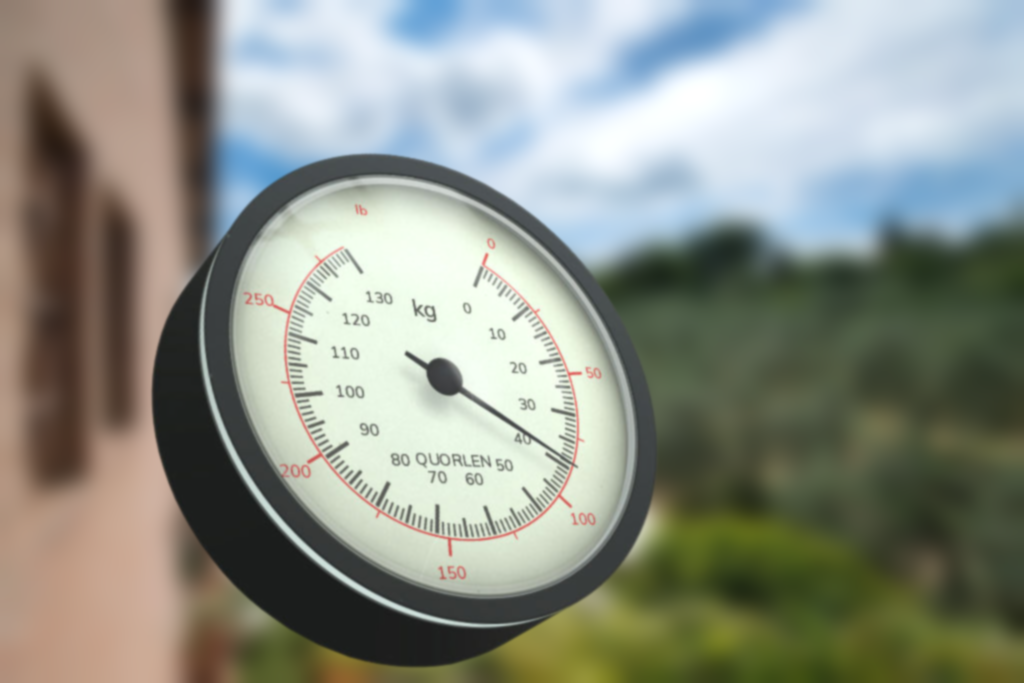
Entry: 40kg
